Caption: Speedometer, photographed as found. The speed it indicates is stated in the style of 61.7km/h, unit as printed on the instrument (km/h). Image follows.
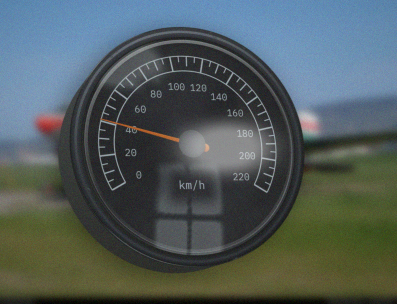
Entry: 40km/h
